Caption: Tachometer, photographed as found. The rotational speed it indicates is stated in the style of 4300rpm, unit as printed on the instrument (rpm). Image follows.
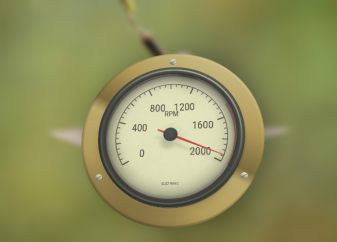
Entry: 1950rpm
